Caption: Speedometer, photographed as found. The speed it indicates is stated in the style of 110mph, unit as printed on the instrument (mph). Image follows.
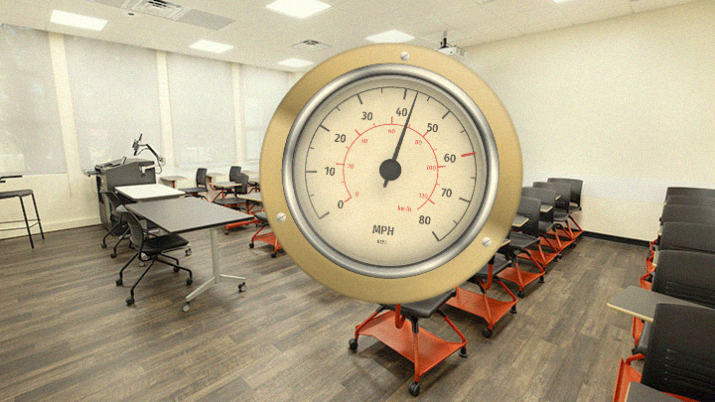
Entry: 42.5mph
